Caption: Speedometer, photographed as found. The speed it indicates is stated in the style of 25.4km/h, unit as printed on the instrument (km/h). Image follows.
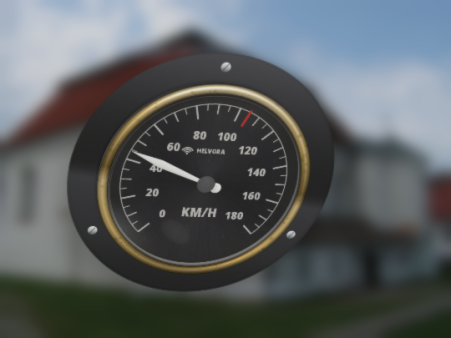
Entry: 45km/h
